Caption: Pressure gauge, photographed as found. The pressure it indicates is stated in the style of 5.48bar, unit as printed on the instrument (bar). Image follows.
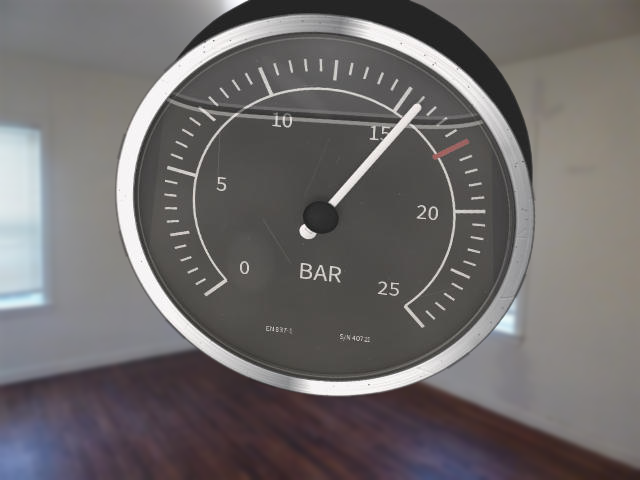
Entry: 15.5bar
